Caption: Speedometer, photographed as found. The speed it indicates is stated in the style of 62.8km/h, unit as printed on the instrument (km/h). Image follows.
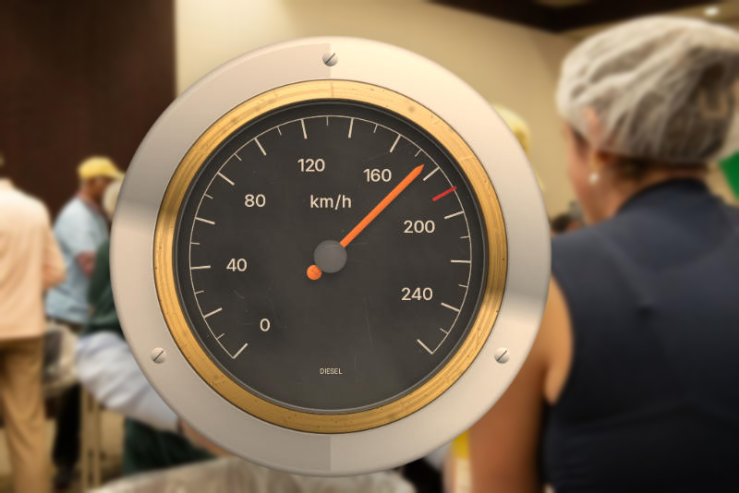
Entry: 175km/h
